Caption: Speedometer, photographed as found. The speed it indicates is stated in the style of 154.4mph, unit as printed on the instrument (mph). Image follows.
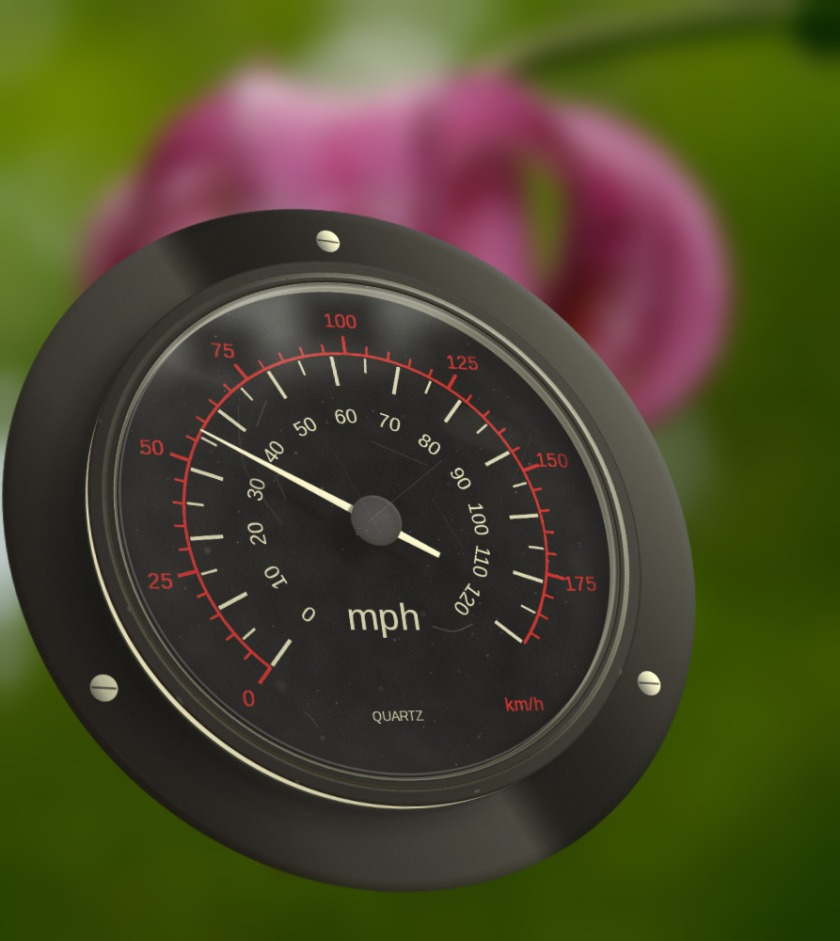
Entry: 35mph
